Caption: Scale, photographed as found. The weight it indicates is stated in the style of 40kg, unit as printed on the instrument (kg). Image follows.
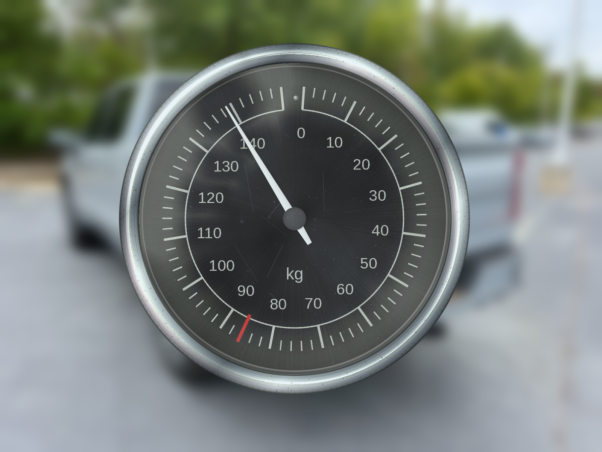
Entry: 139kg
